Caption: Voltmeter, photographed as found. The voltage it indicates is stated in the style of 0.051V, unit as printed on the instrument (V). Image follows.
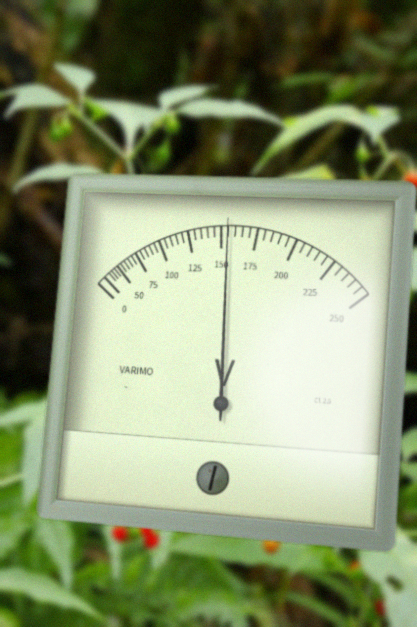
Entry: 155V
